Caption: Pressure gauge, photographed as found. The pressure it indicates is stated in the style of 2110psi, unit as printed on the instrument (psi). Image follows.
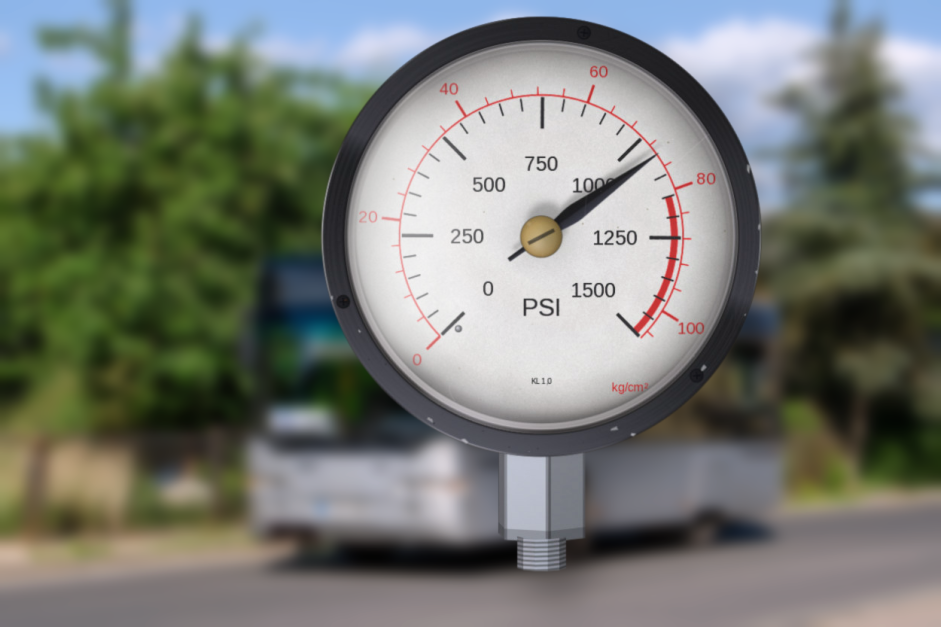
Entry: 1050psi
